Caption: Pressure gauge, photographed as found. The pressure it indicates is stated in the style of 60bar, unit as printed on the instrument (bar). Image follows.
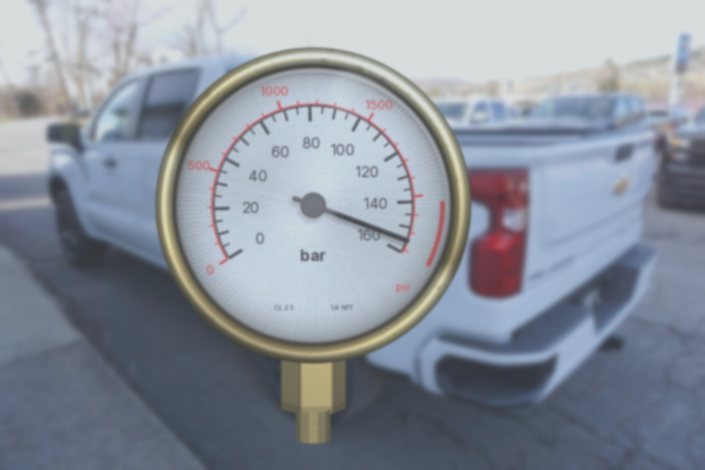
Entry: 155bar
